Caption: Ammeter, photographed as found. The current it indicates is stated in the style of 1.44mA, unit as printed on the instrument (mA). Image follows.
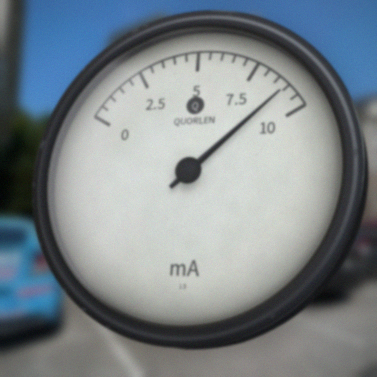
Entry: 9mA
